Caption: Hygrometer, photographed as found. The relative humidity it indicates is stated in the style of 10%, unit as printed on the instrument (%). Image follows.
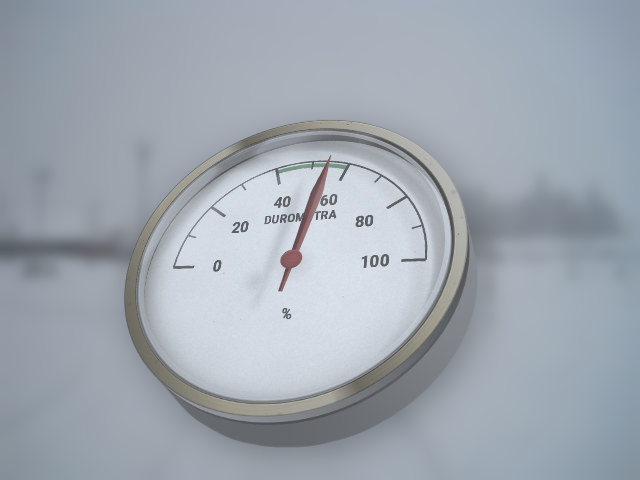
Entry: 55%
